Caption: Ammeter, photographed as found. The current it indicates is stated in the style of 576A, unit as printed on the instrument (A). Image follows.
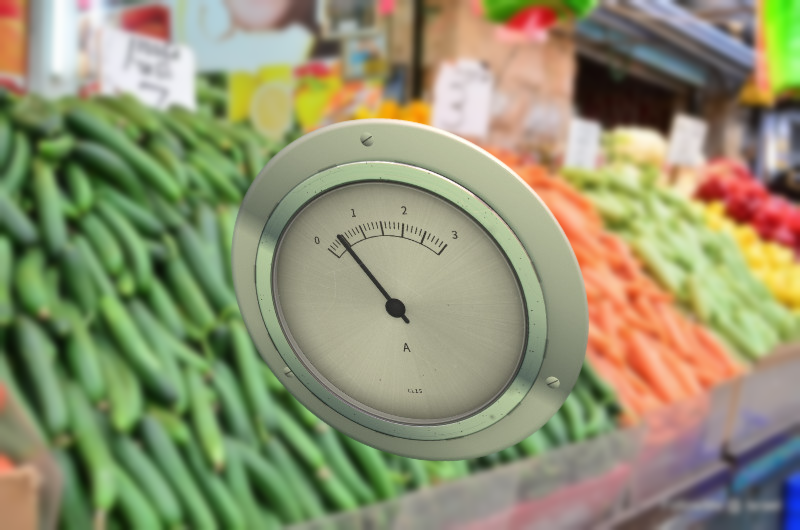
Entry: 0.5A
